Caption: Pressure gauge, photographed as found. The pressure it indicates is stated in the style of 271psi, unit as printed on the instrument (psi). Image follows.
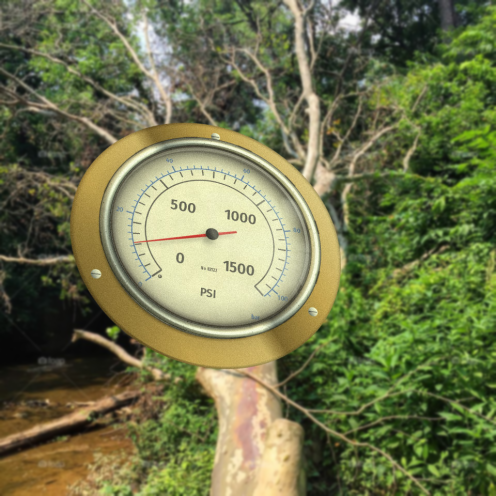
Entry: 150psi
